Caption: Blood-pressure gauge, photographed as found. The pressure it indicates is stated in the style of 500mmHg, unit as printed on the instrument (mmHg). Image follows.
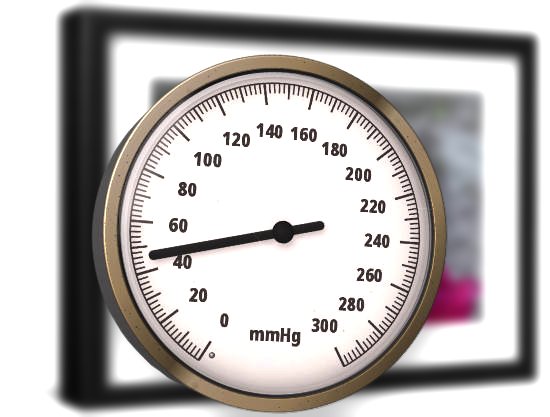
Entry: 46mmHg
